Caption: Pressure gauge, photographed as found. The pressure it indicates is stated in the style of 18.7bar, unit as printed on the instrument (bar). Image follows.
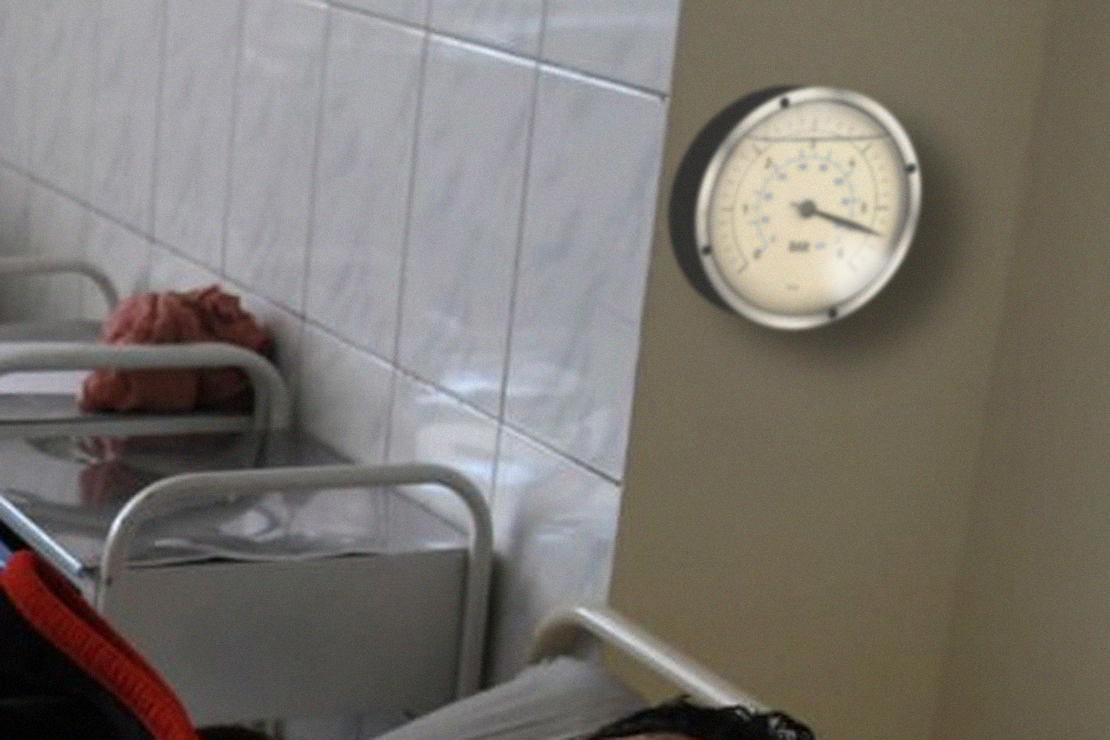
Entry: 5.4bar
